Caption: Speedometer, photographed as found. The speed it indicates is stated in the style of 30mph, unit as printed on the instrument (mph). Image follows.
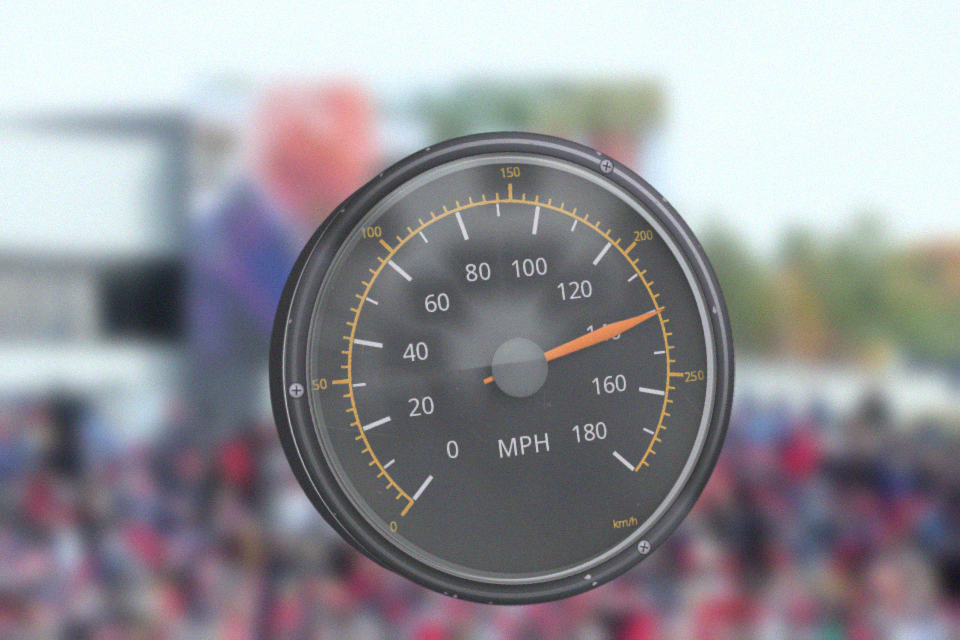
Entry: 140mph
